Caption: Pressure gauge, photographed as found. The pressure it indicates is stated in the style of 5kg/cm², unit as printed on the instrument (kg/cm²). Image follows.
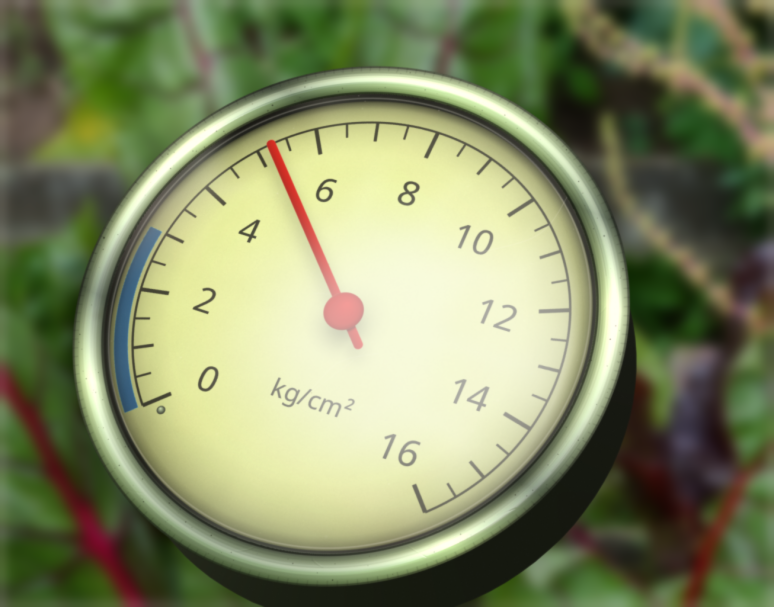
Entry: 5.25kg/cm²
